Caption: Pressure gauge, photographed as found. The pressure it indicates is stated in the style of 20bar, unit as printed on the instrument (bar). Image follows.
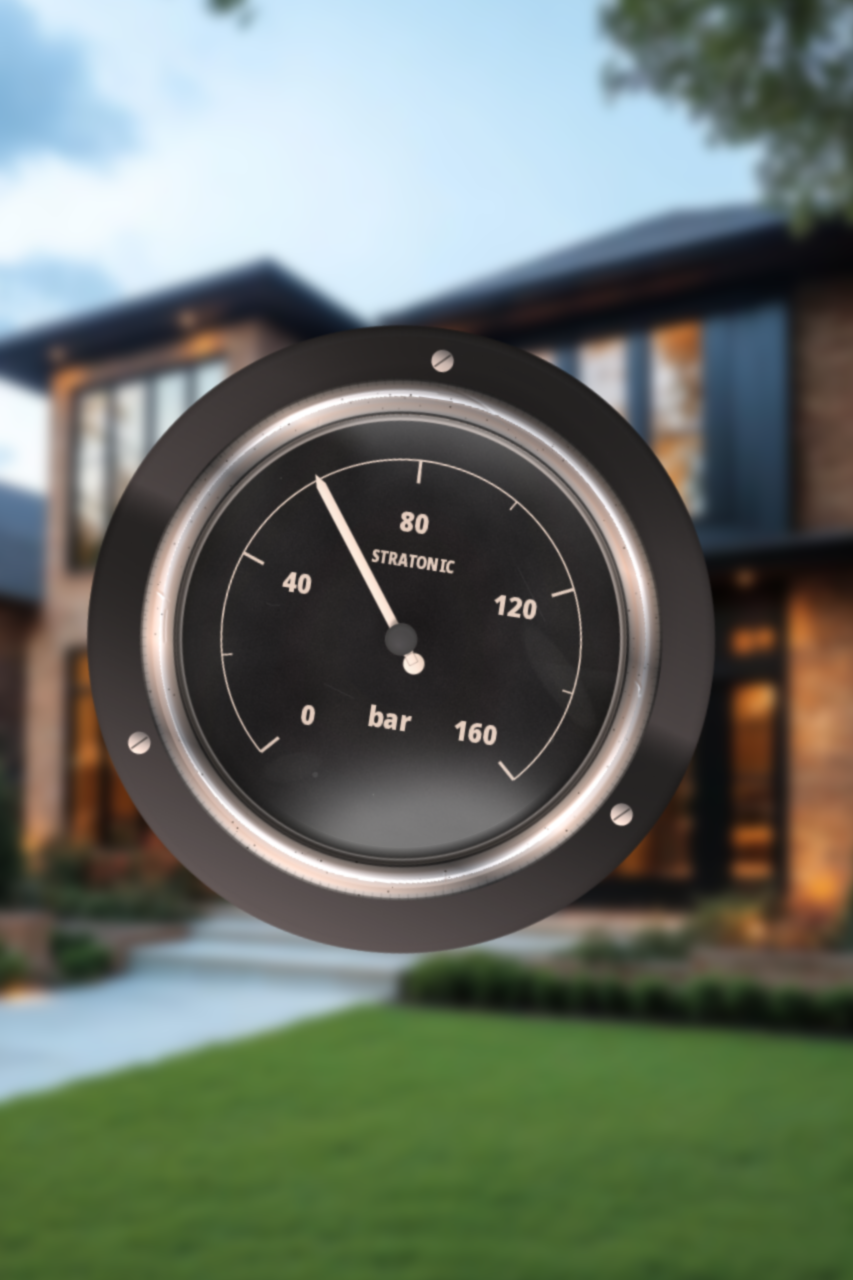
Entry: 60bar
